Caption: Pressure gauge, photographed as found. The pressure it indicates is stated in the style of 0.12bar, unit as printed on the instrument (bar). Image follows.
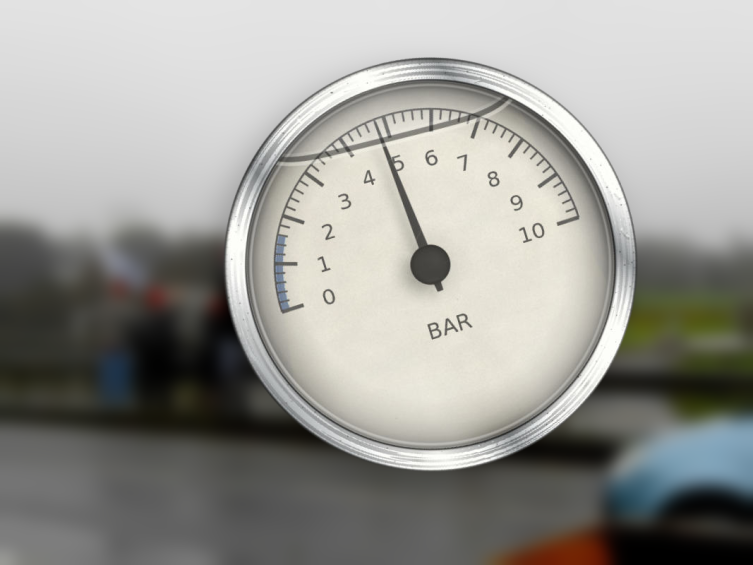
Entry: 4.8bar
